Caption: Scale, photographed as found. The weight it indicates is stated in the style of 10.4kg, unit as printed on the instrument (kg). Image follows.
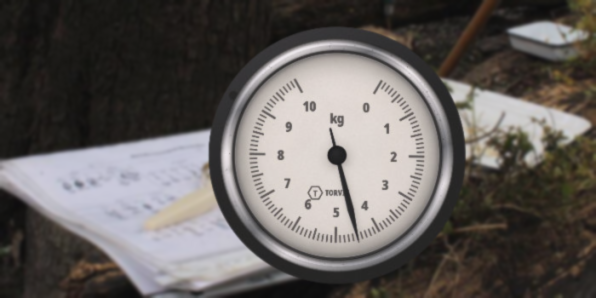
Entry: 4.5kg
